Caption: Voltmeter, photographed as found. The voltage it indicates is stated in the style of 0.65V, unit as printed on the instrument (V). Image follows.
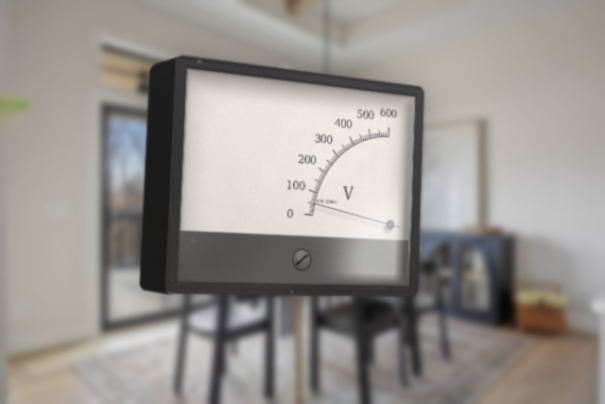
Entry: 50V
